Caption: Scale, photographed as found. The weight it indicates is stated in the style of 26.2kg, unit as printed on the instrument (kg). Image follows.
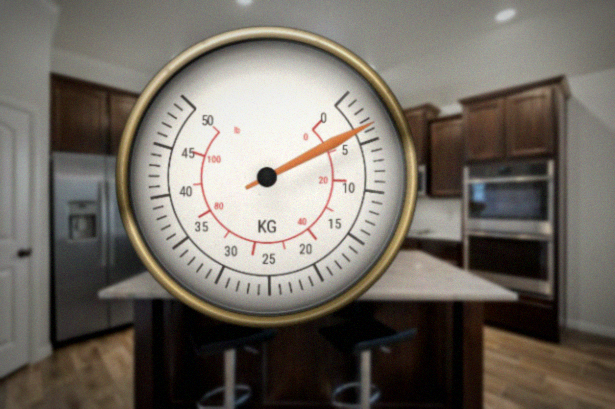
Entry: 3.5kg
